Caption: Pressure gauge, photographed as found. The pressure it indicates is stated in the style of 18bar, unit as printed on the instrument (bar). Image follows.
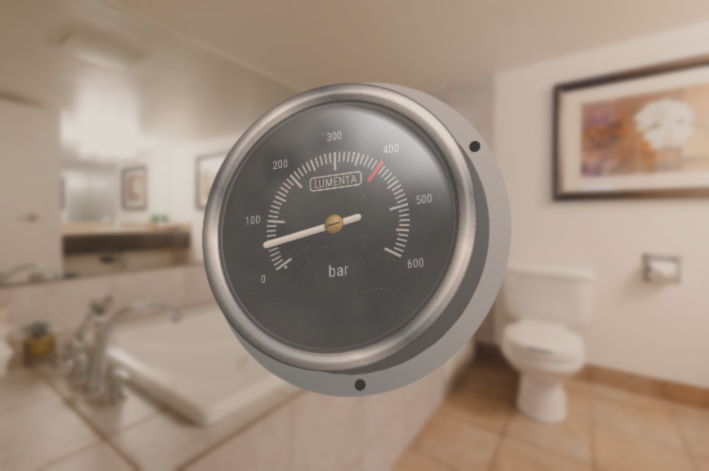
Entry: 50bar
